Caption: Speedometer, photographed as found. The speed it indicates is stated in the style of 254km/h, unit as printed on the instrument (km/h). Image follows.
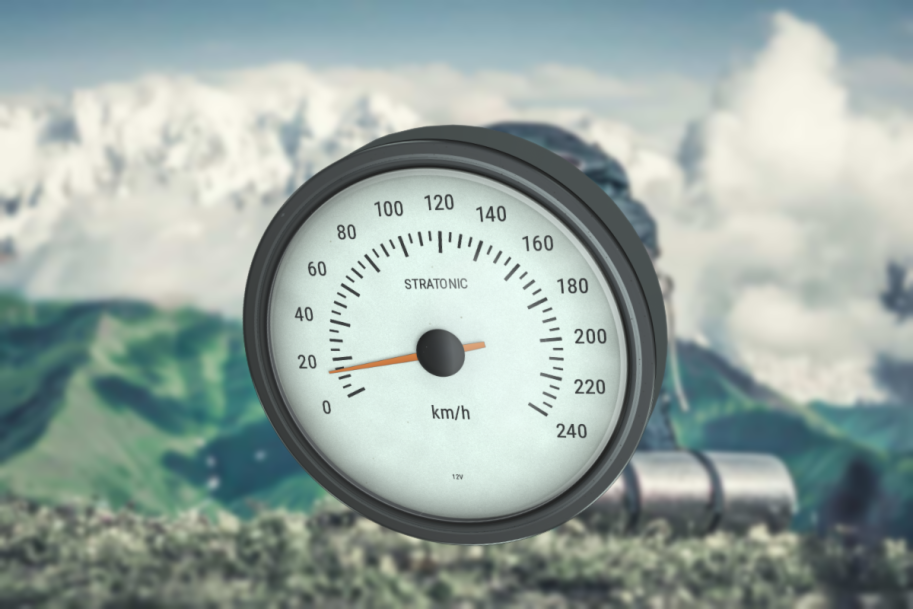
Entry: 15km/h
